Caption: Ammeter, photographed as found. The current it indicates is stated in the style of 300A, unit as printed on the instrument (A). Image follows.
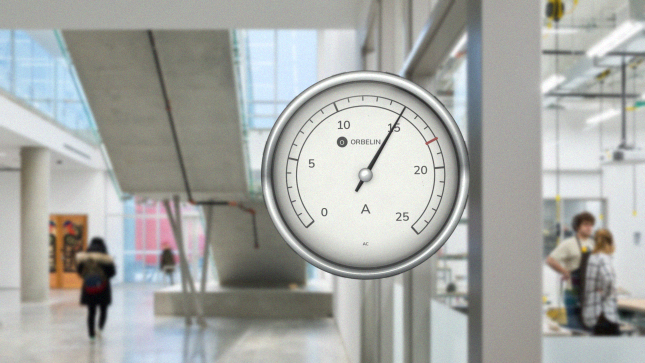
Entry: 15A
